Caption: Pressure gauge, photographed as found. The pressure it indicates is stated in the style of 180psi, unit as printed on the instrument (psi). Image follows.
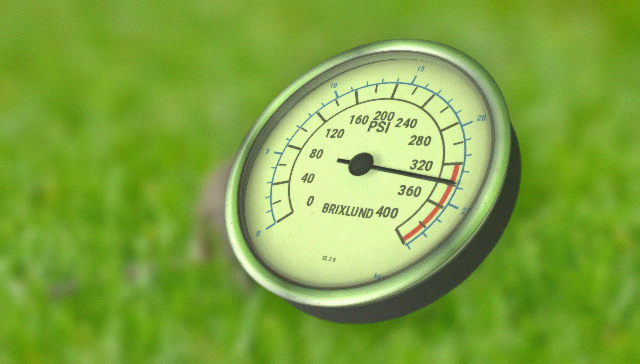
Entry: 340psi
